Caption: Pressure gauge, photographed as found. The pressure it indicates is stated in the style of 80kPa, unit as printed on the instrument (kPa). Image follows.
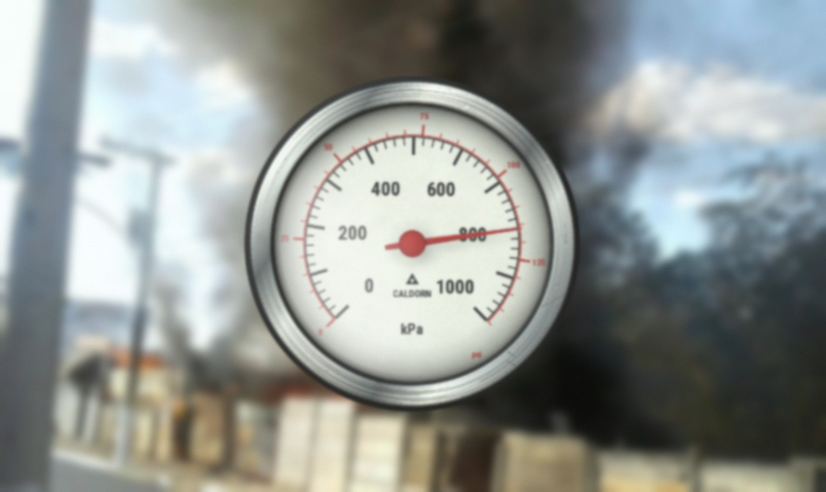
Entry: 800kPa
